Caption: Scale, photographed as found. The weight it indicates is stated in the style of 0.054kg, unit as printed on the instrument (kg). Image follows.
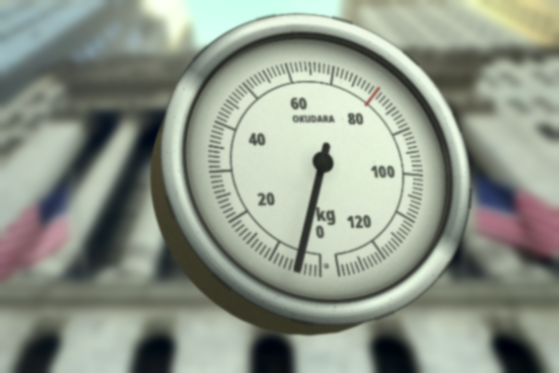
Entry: 5kg
